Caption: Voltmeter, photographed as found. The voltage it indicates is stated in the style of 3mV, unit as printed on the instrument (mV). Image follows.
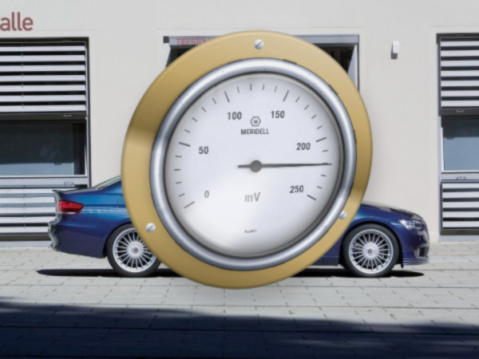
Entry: 220mV
